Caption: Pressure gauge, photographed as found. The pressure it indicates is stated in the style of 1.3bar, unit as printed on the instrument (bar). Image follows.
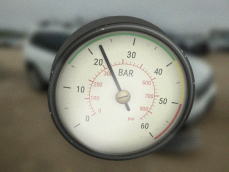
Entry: 22.5bar
